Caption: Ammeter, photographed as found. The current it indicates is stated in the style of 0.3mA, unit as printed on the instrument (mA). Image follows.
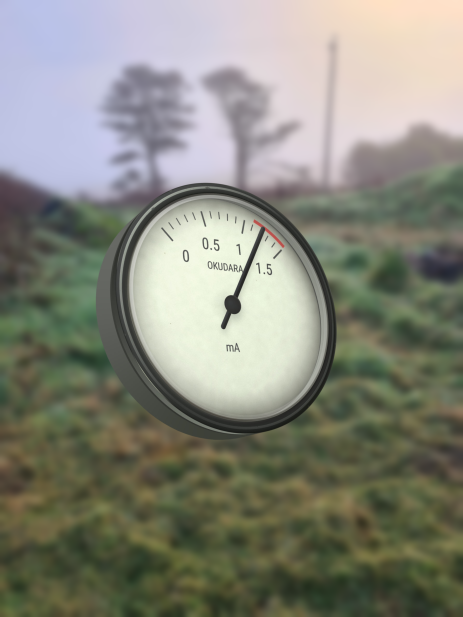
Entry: 1.2mA
